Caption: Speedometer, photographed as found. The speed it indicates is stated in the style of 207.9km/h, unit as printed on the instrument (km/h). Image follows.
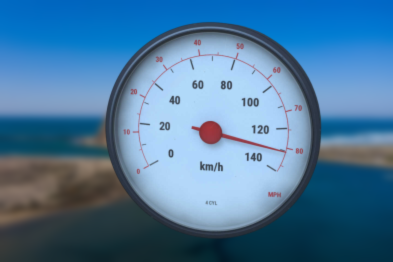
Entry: 130km/h
